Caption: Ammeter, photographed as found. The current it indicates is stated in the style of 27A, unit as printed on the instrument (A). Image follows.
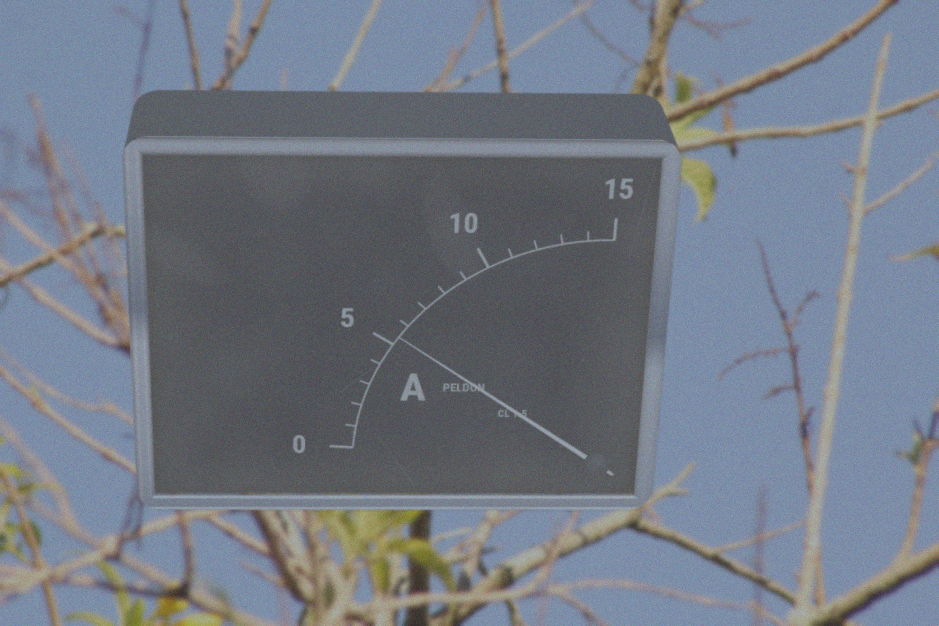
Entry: 5.5A
